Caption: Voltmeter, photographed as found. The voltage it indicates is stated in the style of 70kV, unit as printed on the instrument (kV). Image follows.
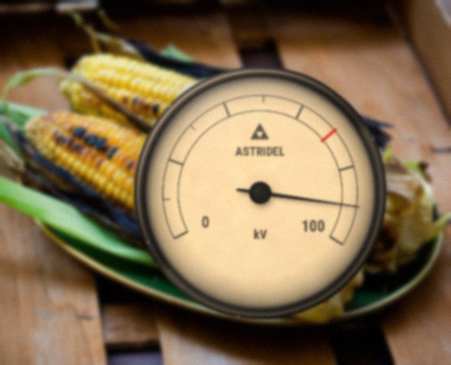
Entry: 90kV
